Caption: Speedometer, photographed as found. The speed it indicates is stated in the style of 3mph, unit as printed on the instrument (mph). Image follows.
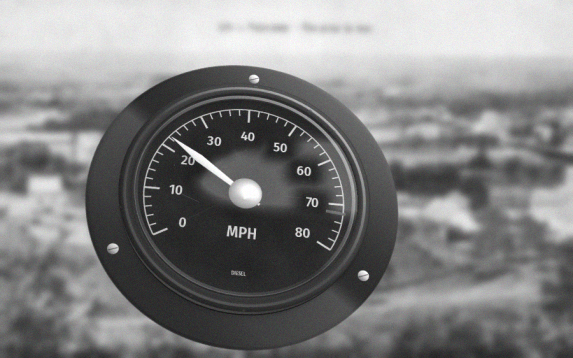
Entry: 22mph
